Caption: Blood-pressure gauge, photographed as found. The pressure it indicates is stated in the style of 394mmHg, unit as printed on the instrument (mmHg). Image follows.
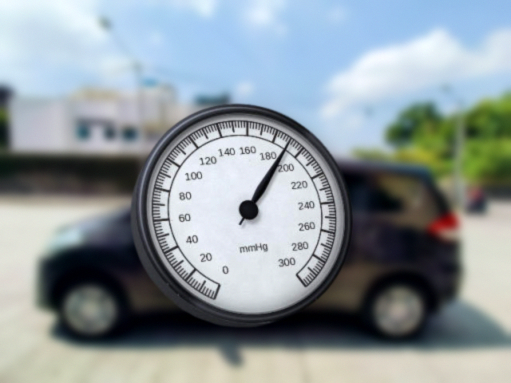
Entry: 190mmHg
